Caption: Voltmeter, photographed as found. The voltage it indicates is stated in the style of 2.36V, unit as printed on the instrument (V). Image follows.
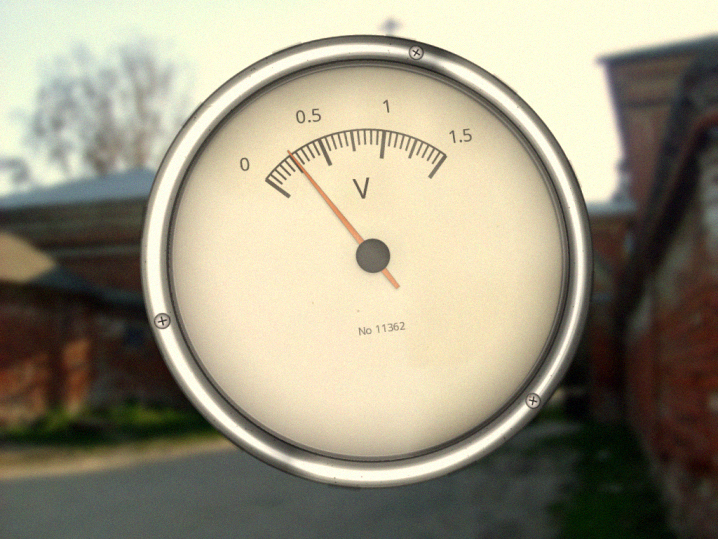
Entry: 0.25V
